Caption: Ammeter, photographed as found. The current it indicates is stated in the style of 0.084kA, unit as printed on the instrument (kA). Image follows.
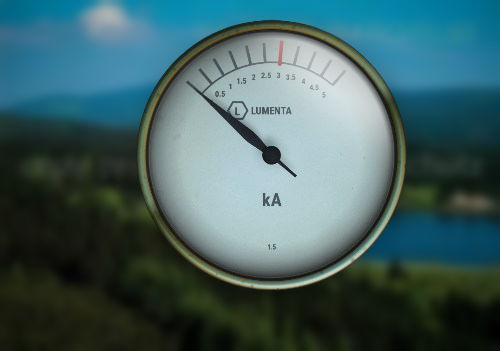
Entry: 0kA
